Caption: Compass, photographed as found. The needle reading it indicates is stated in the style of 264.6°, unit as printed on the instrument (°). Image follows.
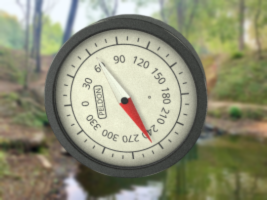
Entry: 245°
